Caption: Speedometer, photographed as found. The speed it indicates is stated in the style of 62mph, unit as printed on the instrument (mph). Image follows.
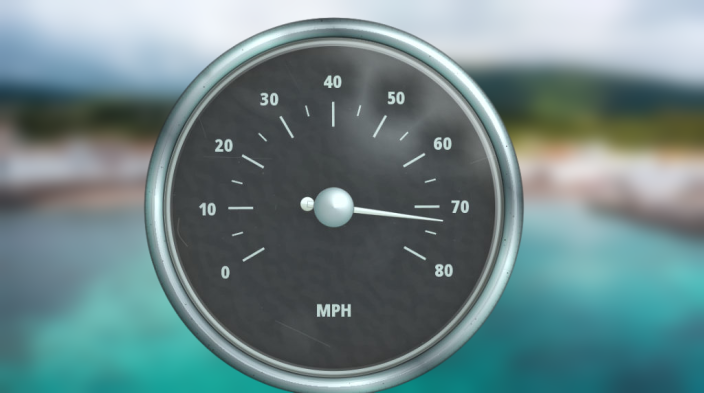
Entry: 72.5mph
